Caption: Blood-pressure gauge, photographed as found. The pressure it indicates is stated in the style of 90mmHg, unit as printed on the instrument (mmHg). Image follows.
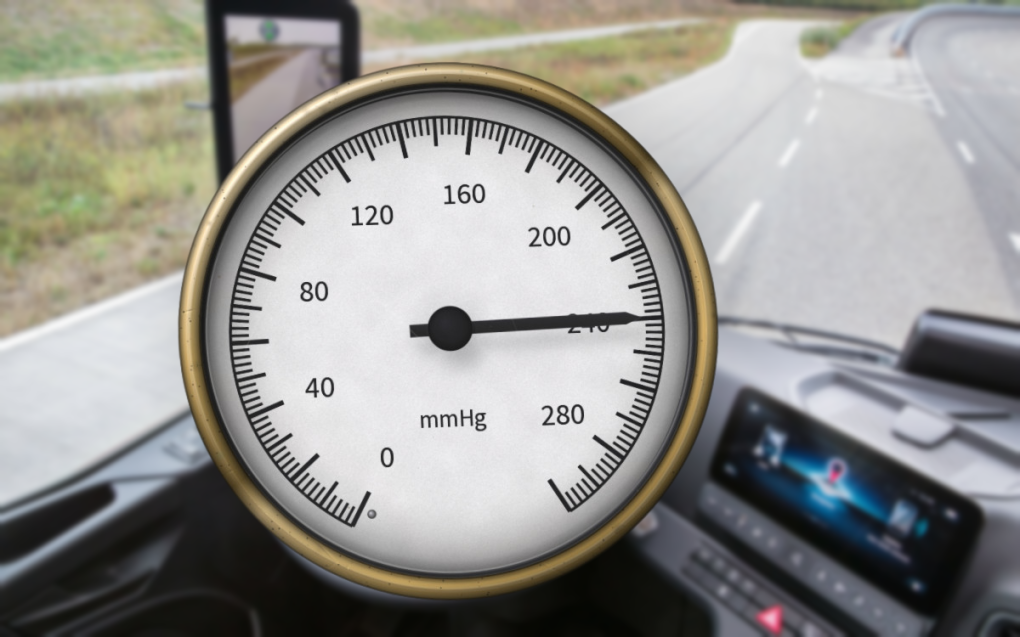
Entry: 240mmHg
